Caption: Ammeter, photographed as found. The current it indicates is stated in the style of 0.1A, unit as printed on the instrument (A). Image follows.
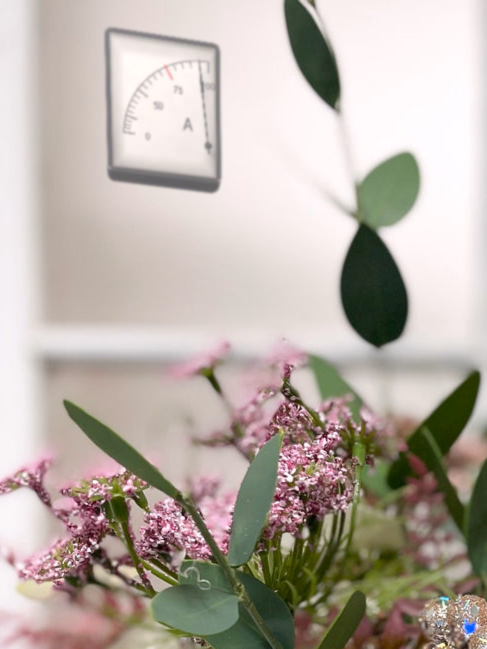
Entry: 95A
